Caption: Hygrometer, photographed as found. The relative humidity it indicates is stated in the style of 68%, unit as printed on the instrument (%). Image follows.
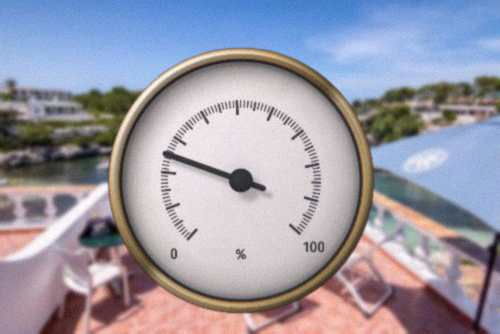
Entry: 25%
